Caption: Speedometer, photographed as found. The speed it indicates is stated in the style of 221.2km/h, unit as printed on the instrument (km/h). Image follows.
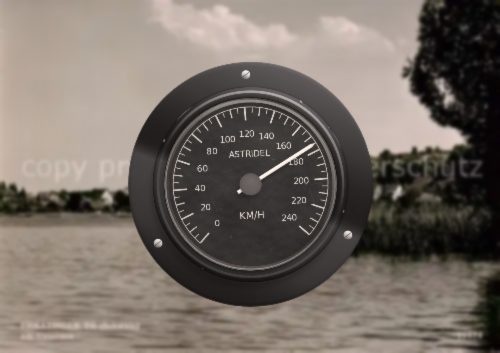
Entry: 175km/h
